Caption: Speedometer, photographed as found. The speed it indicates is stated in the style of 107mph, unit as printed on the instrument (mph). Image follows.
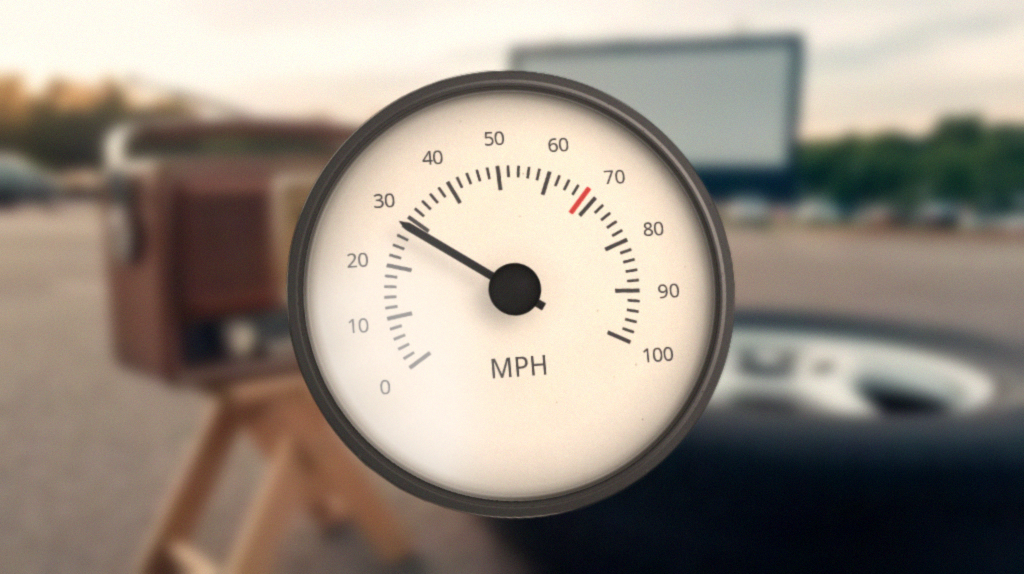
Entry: 28mph
